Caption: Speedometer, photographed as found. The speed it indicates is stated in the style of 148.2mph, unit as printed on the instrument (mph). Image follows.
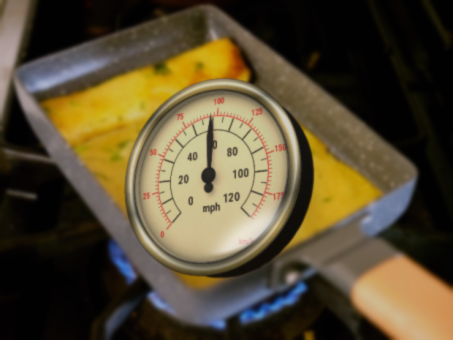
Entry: 60mph
